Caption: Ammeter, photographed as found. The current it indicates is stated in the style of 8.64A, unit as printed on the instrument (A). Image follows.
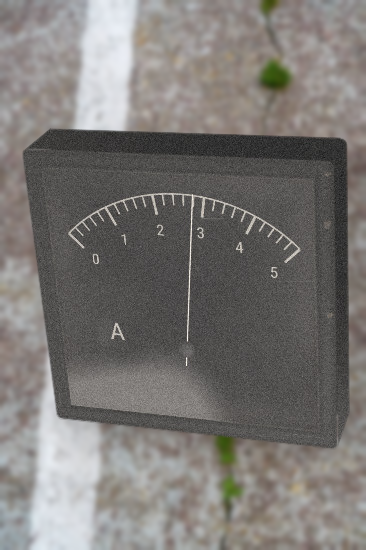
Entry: 2.8A
